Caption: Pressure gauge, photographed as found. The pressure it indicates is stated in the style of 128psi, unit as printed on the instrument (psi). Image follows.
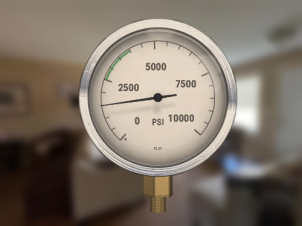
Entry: 1500psi
